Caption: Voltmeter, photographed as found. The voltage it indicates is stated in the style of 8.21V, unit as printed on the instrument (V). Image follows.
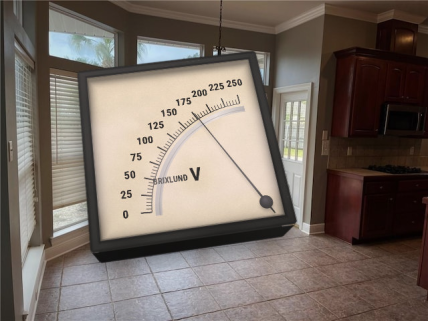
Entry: 175V
